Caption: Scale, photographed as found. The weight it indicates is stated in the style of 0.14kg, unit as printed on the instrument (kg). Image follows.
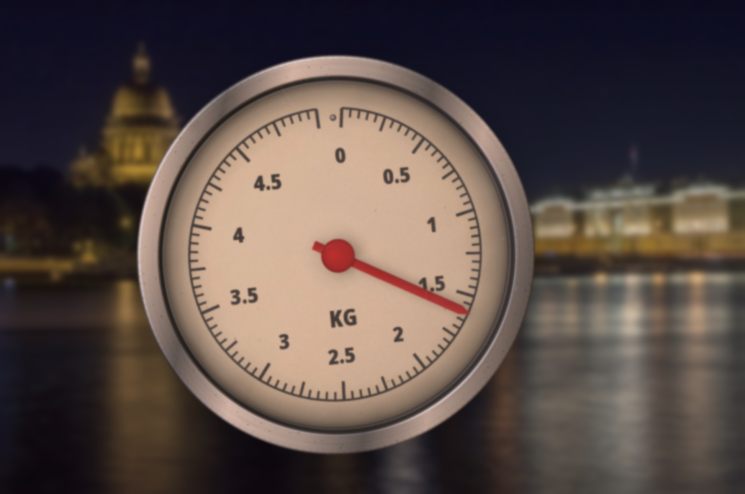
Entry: 1.6kg
